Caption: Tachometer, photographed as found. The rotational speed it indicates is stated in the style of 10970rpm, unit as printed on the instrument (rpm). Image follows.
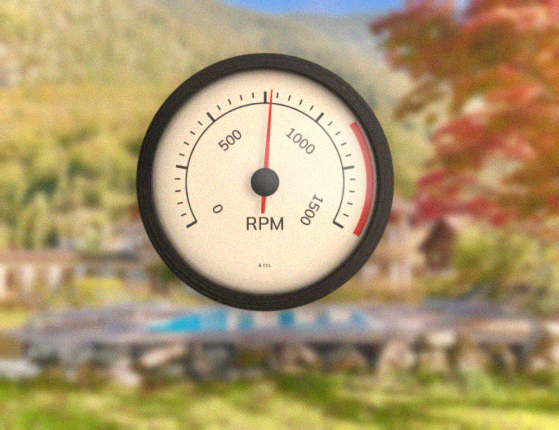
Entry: 775rpm
